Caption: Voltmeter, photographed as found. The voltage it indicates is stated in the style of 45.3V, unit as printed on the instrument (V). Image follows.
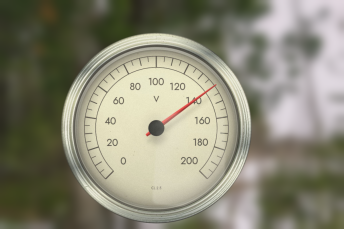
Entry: 140V
